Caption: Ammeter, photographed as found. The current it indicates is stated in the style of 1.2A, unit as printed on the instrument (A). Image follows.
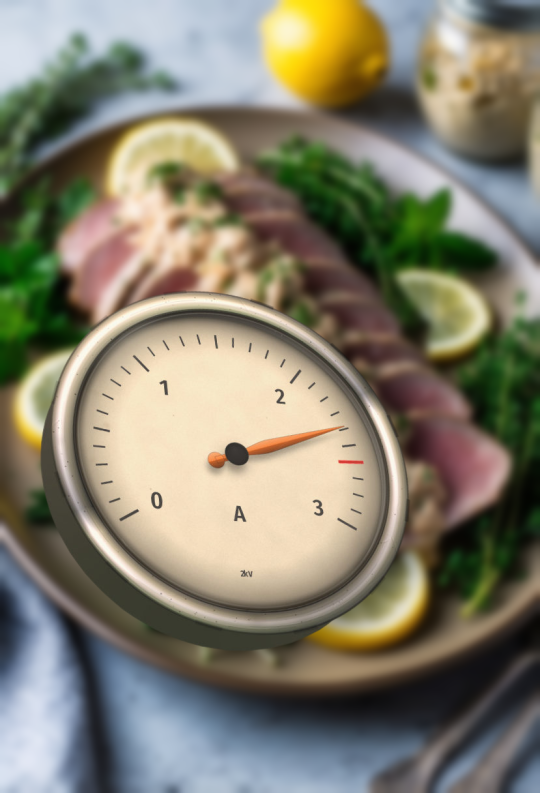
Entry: 2.4A
